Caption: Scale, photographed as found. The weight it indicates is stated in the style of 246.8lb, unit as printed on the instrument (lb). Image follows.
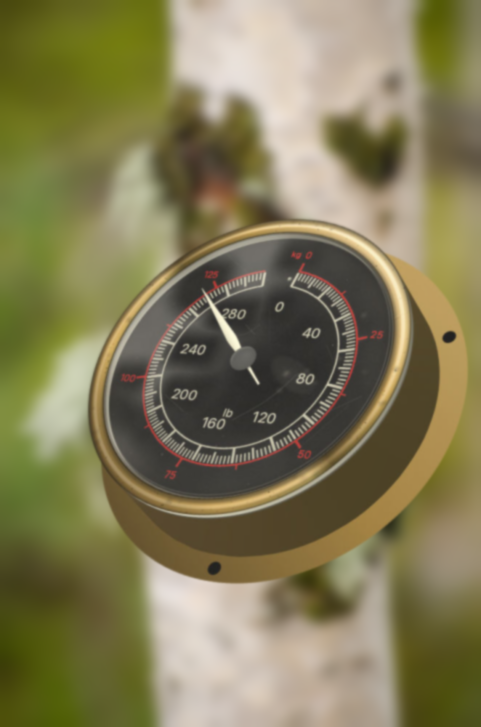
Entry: 270lb
